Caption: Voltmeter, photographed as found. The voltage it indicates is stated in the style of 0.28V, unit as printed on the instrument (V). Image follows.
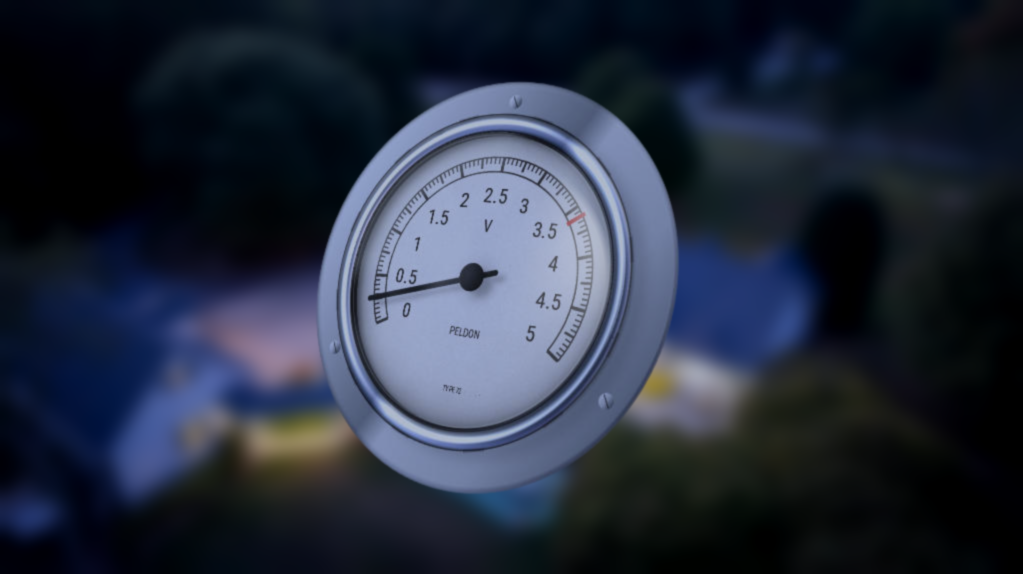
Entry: 0.25V
